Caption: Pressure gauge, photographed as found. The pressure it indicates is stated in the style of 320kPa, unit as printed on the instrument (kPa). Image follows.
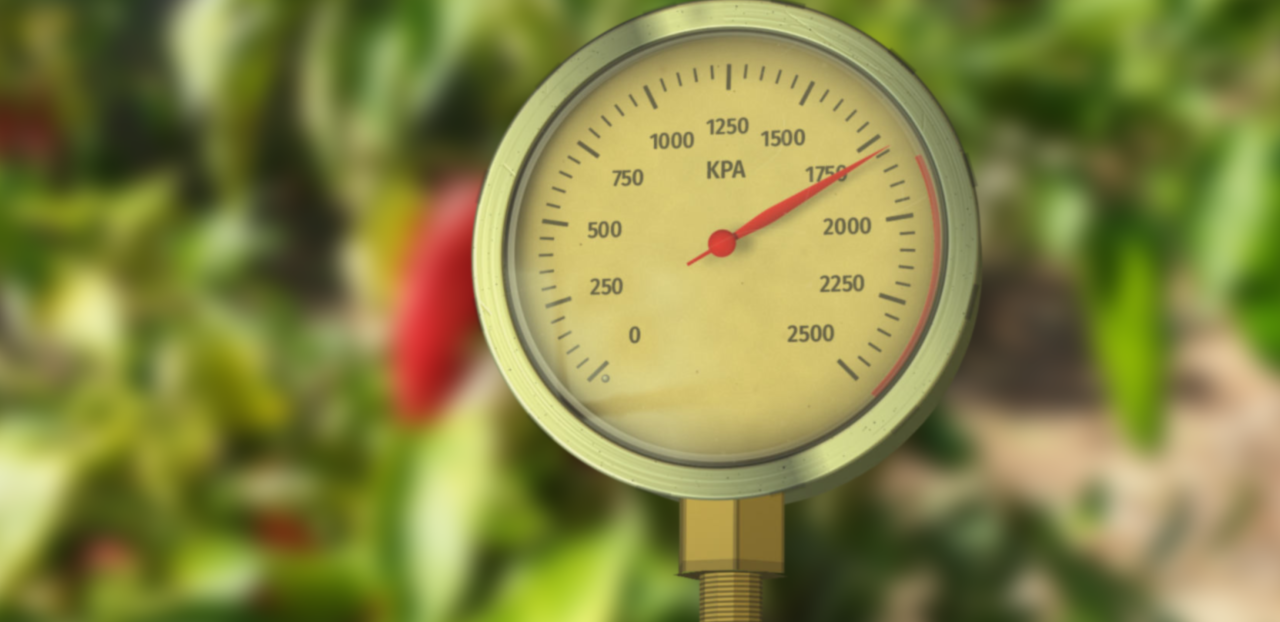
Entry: 1800kPa
